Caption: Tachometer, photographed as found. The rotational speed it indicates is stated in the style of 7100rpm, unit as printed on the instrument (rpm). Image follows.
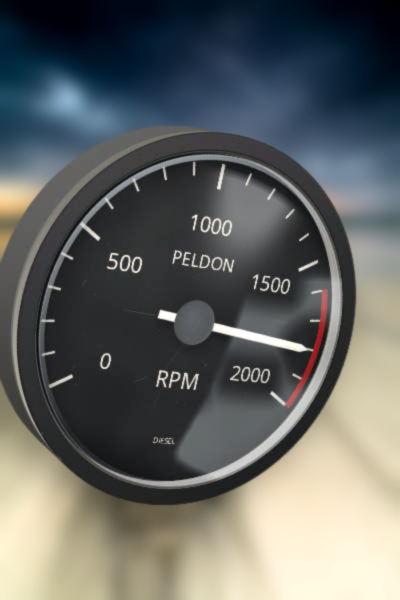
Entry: 1800rpm
